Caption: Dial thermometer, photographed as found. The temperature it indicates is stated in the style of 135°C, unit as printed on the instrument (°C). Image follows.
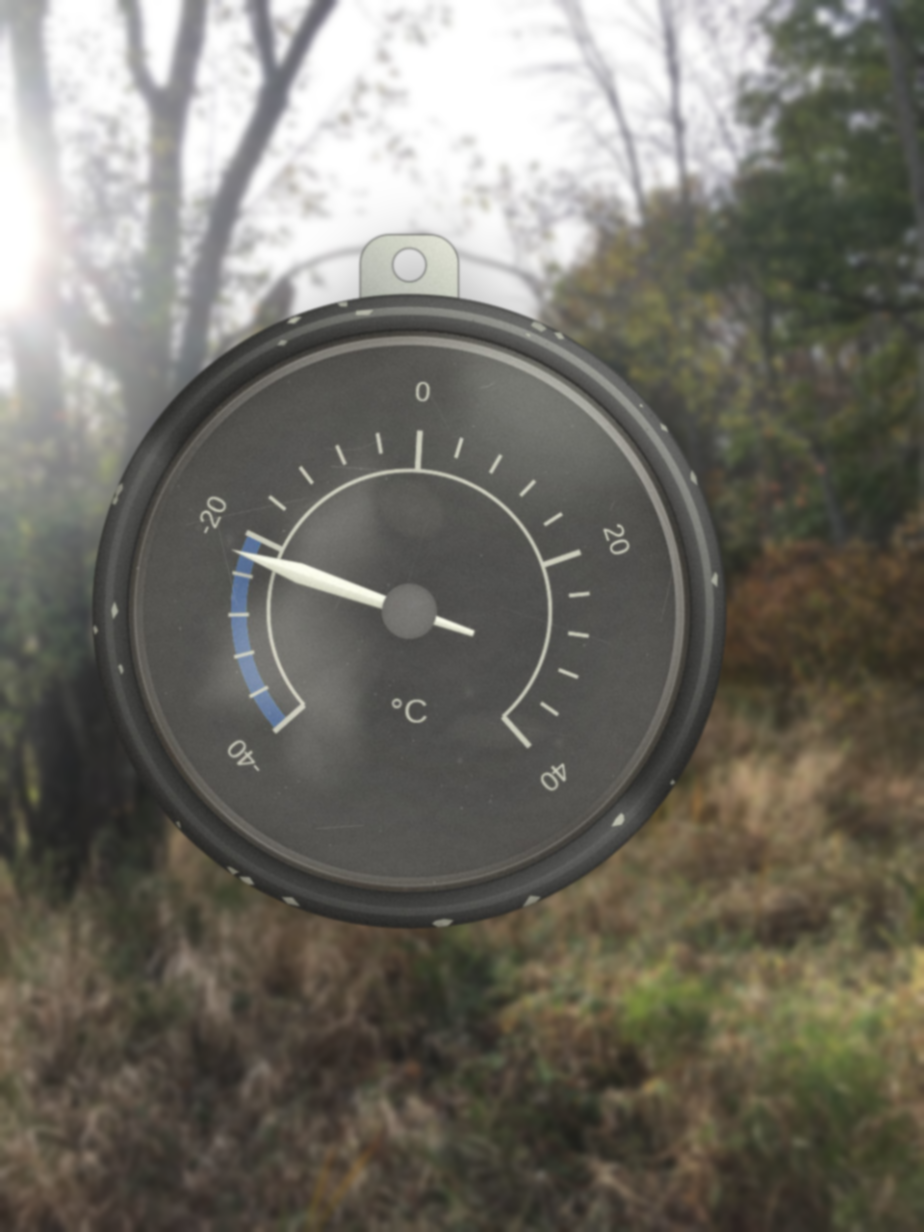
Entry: -22°C
